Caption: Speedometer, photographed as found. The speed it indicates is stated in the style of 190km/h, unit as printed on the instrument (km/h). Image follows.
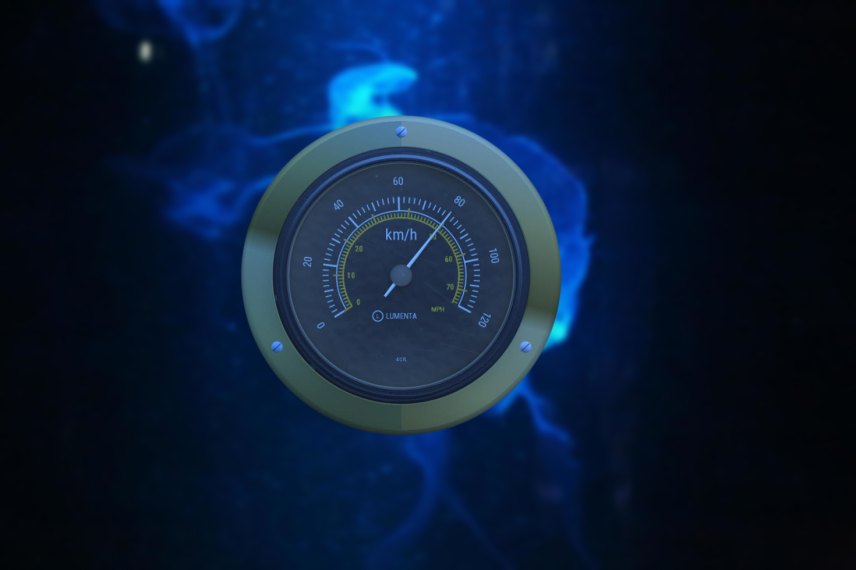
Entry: 80km/h
